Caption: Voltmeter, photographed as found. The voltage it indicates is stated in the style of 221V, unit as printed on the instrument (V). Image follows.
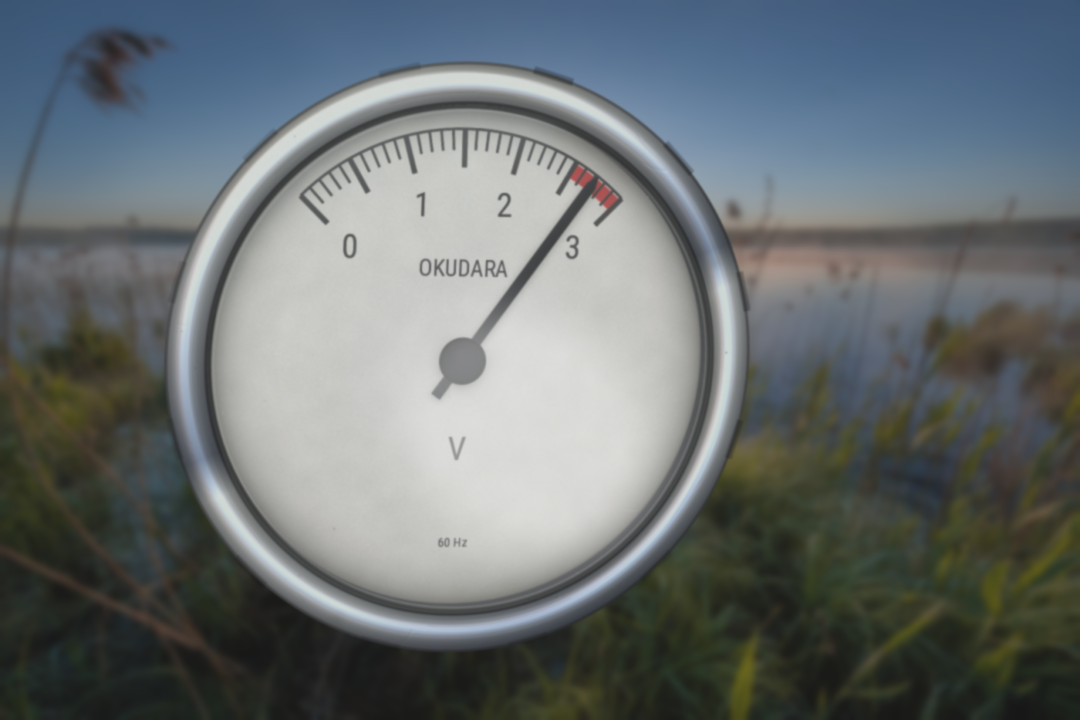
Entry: 2.7V
